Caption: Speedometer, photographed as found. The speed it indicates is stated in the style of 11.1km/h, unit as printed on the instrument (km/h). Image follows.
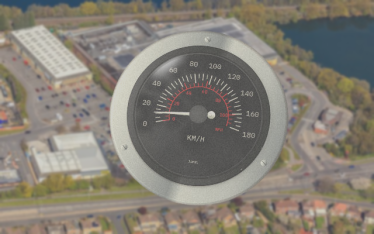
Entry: 10km/h
